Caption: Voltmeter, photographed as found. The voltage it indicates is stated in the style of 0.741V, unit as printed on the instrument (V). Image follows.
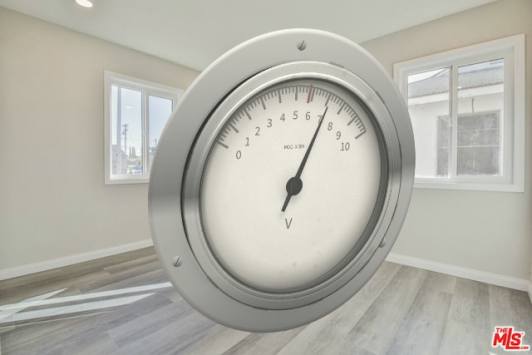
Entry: 7V
